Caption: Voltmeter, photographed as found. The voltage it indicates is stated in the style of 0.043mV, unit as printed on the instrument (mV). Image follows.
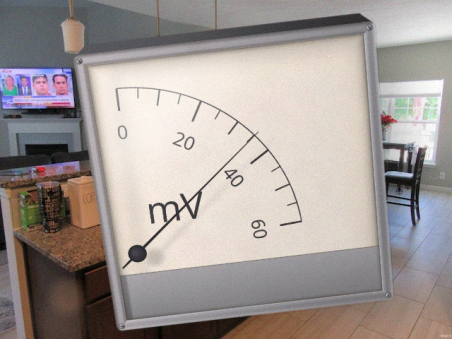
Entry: 35mV
